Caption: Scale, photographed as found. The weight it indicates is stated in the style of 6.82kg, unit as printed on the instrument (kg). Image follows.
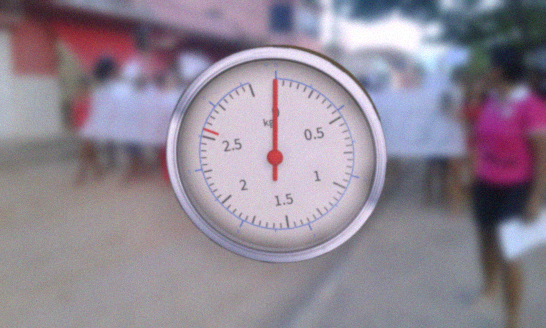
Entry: 0kg
